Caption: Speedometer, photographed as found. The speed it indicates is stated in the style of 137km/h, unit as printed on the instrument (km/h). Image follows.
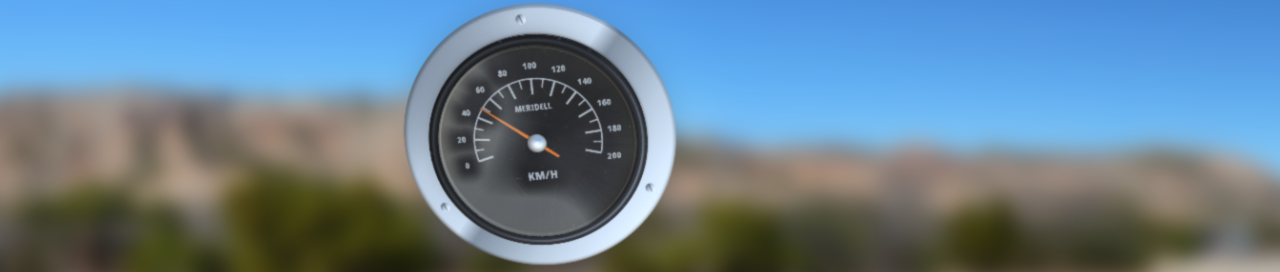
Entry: 50km/h
